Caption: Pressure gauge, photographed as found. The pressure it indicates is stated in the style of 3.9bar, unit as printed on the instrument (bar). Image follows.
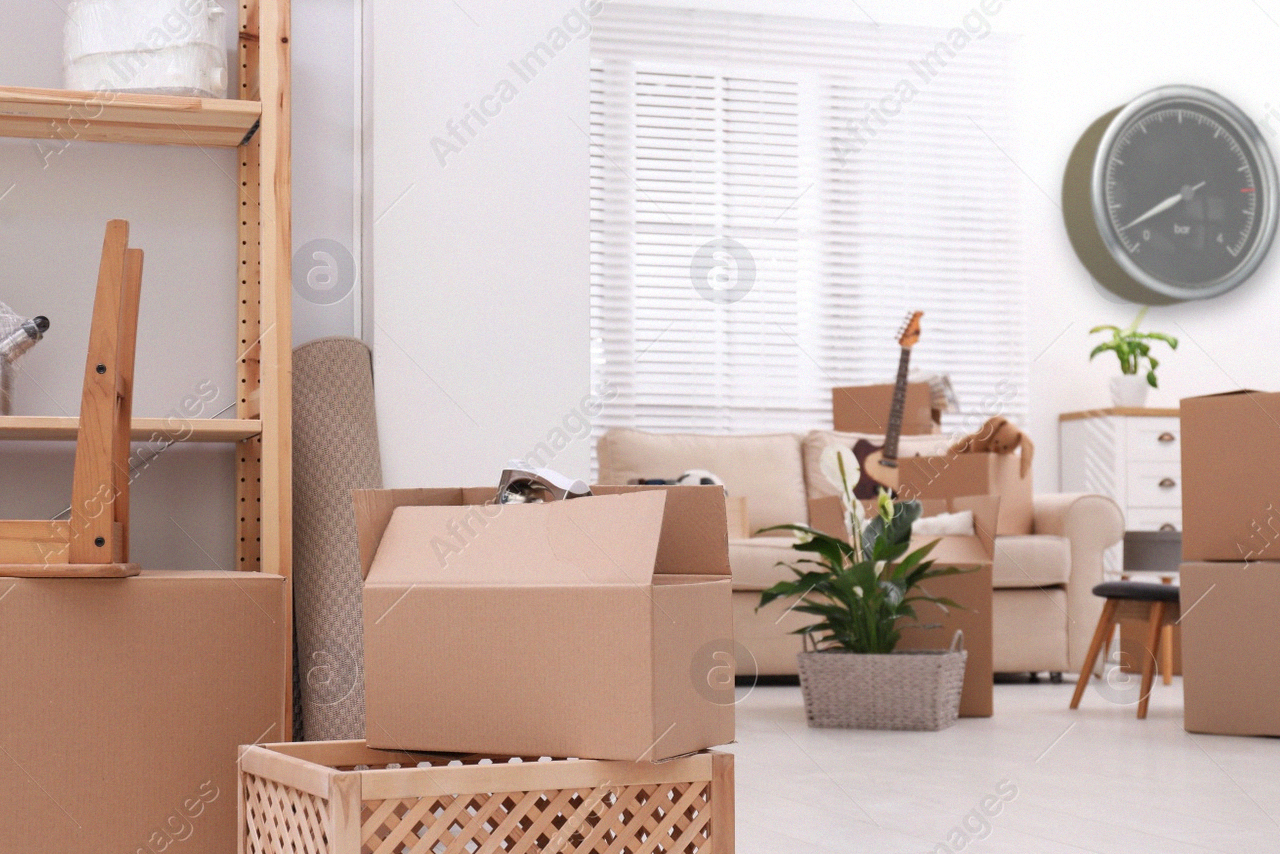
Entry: 0.25bar
